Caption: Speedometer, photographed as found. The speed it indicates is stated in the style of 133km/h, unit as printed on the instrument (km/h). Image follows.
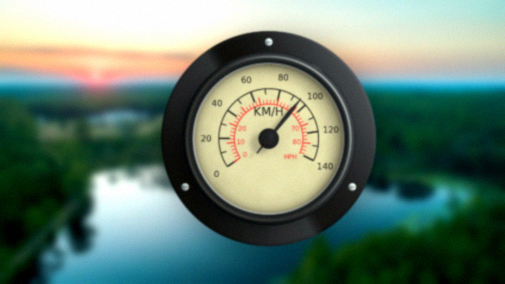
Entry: 95km/h
